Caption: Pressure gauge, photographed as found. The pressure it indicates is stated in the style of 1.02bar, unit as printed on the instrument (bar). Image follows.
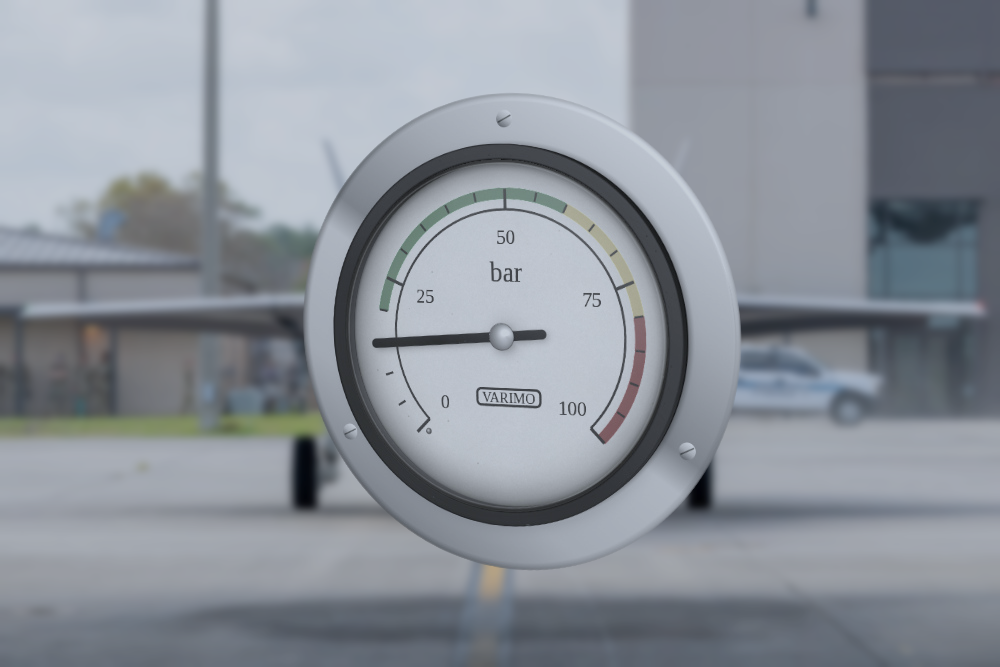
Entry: 15bar
